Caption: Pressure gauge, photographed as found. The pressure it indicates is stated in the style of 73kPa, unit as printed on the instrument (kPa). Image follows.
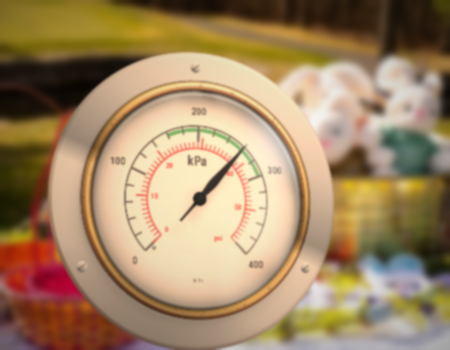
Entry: 260kPa
